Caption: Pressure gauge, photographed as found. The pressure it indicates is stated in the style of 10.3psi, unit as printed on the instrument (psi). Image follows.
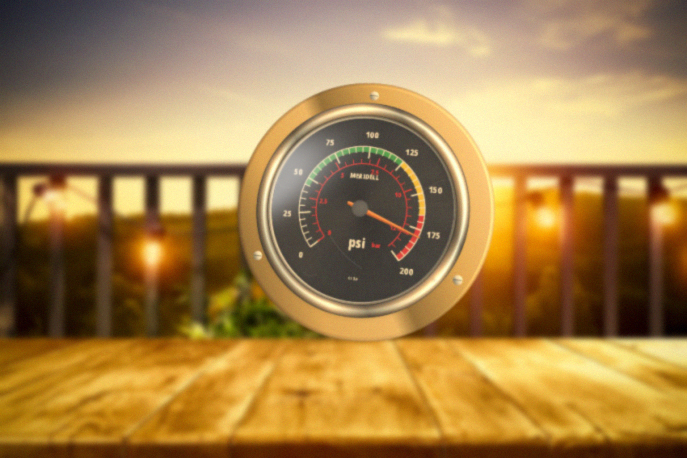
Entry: 180psi
